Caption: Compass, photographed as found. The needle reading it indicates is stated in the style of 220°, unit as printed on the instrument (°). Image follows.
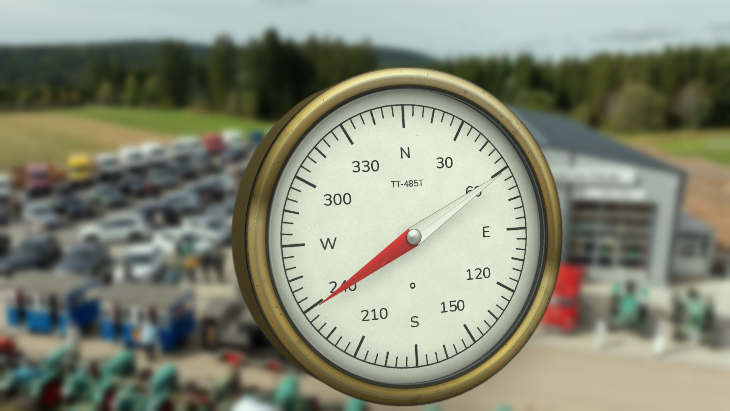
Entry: 240°
